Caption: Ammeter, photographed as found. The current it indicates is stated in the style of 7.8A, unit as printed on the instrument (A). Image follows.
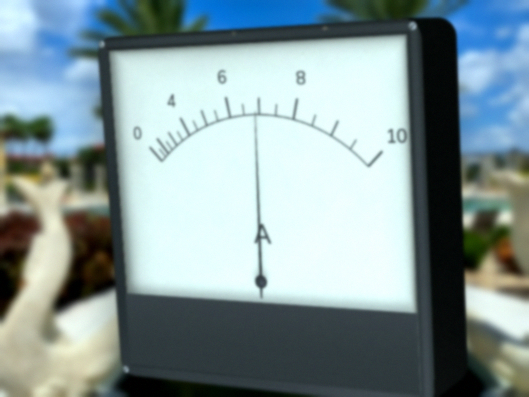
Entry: 7A
